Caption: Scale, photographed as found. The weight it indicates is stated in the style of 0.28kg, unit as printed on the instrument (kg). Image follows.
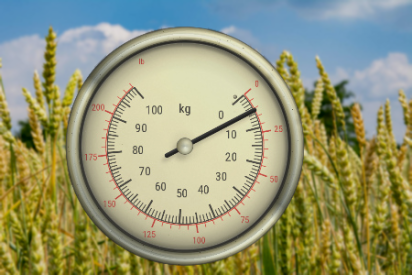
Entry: 5kg
